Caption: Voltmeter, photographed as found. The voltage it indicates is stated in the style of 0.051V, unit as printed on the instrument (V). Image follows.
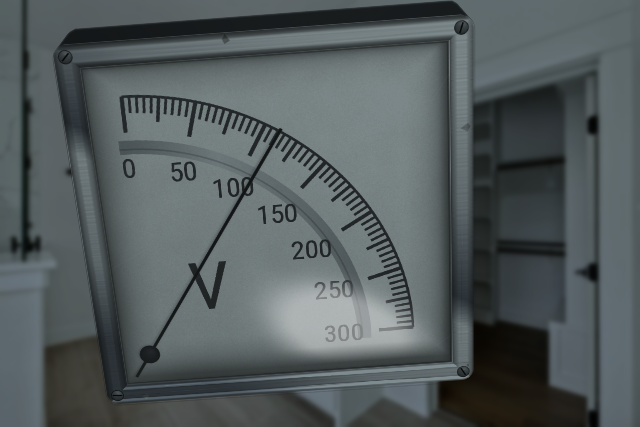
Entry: 110V
